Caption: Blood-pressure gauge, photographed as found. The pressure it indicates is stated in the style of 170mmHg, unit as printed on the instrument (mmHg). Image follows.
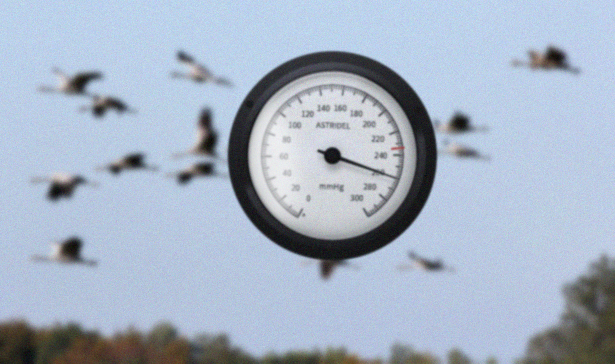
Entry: 260mmHg
